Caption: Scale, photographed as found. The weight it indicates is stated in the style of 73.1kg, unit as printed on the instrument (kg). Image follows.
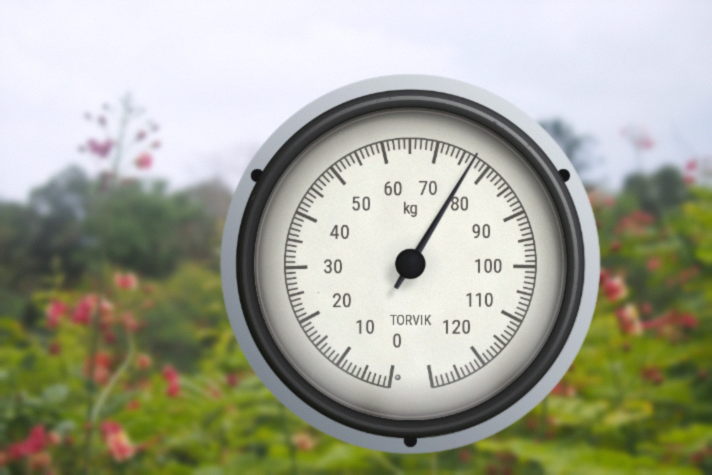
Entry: 77kg
